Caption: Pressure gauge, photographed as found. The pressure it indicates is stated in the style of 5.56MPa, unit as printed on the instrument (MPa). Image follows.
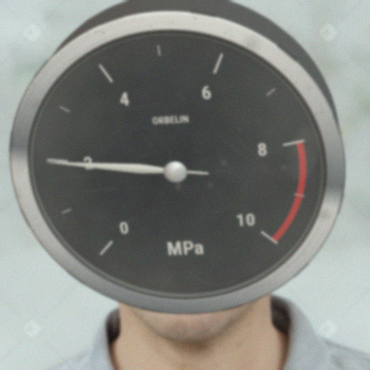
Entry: 2MPa
